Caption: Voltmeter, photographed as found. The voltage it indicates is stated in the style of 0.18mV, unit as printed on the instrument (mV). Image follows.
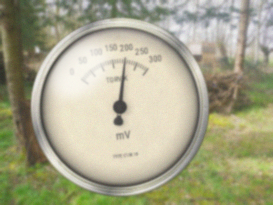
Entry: 200mV
